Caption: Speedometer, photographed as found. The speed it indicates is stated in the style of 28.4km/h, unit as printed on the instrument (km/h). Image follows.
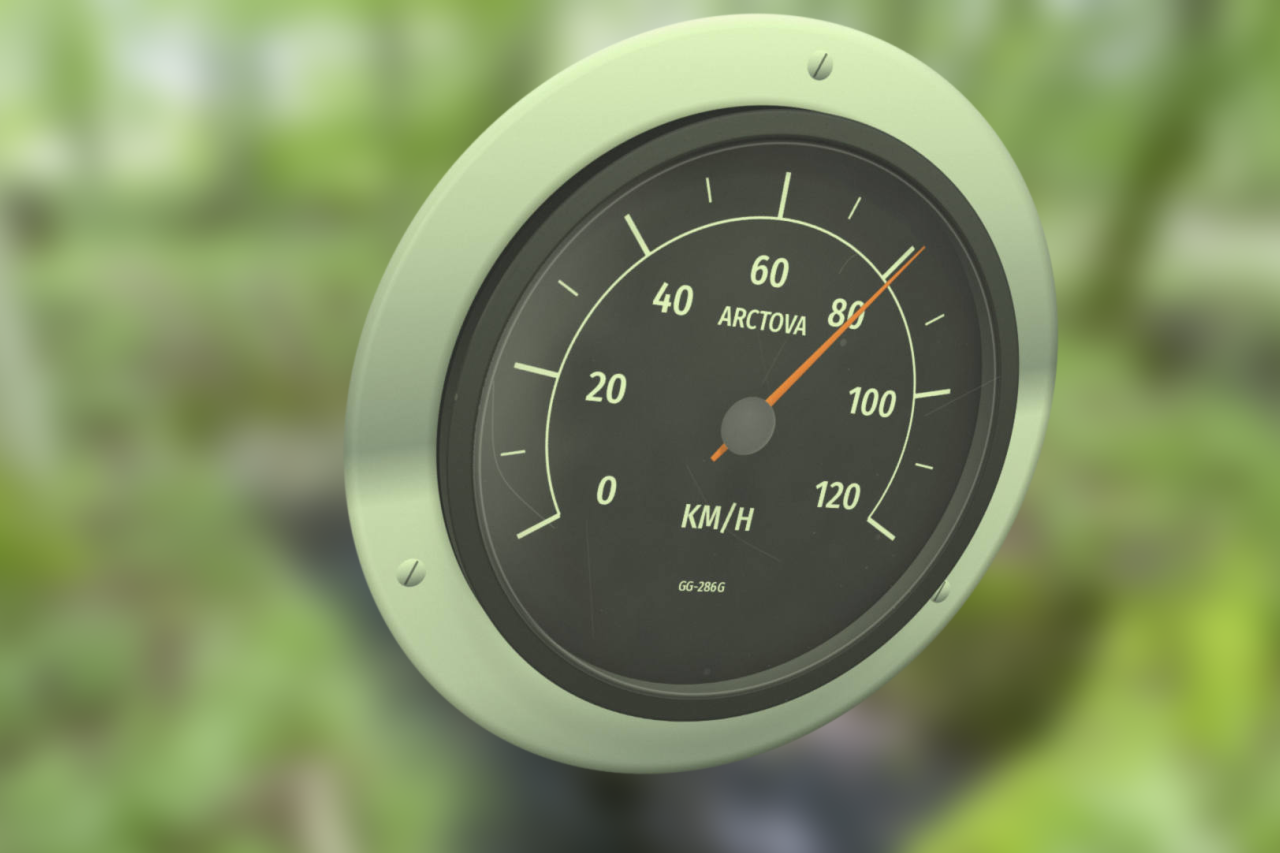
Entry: 80km/h
